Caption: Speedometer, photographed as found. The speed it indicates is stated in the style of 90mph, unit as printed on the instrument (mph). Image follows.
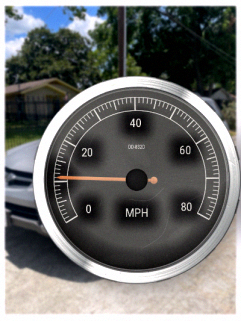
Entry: 11mph
